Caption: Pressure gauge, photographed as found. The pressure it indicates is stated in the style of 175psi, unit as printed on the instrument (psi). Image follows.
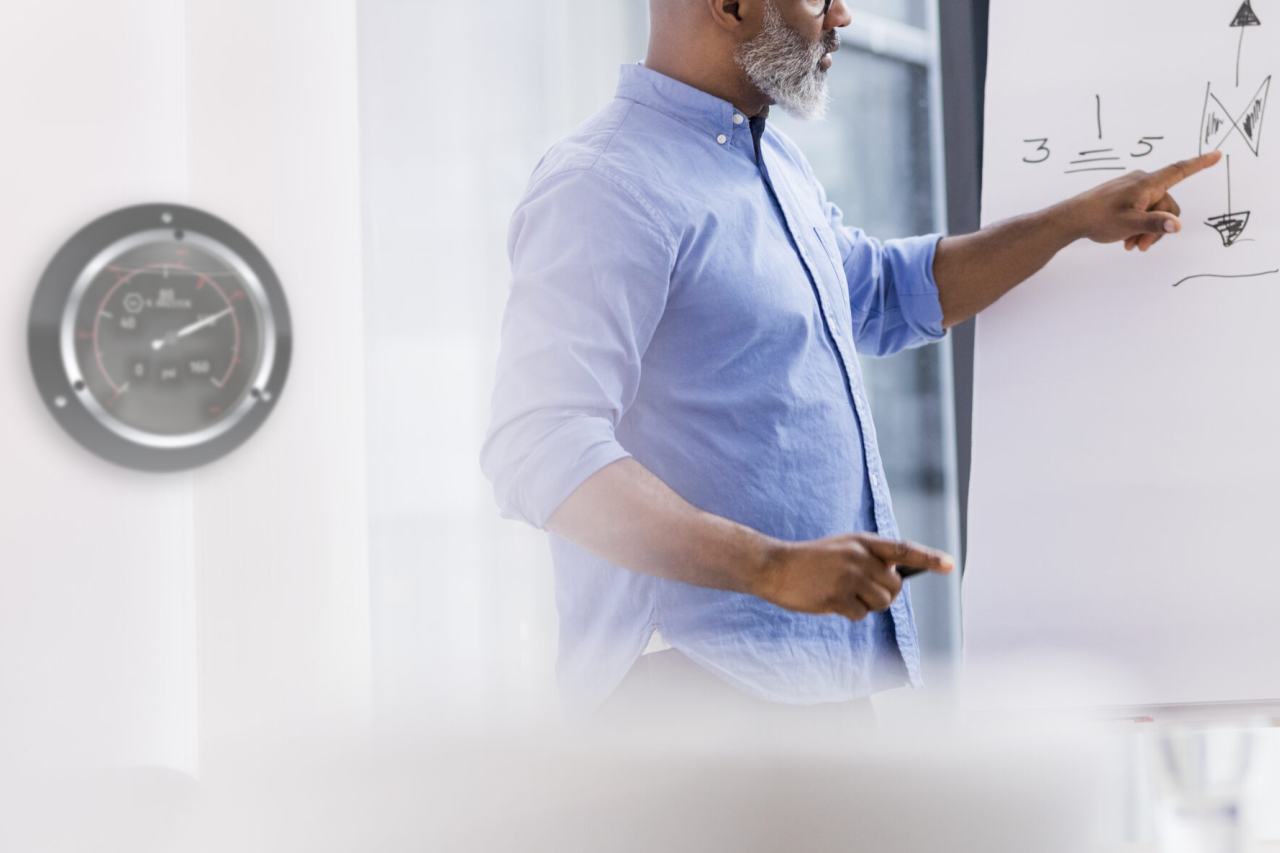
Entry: 120psi
